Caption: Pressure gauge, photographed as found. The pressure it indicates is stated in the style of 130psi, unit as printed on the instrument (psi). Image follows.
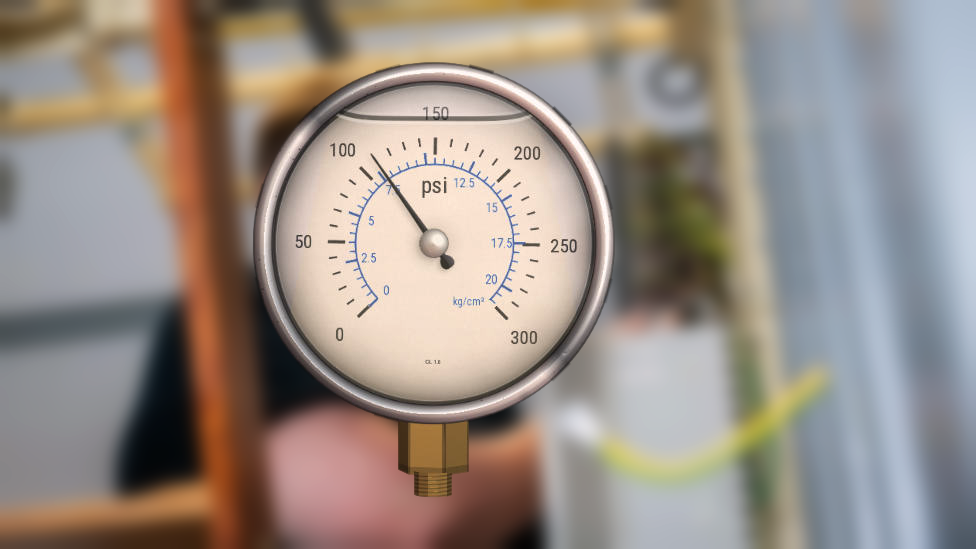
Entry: 110psi
